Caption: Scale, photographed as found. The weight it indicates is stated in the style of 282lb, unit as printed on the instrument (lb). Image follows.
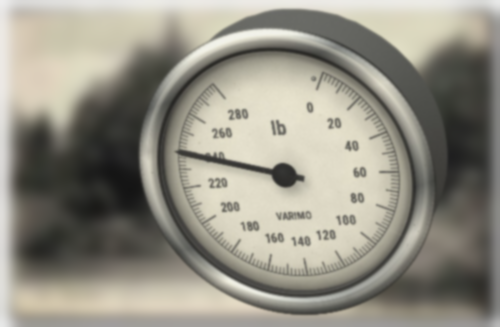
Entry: 240lb
